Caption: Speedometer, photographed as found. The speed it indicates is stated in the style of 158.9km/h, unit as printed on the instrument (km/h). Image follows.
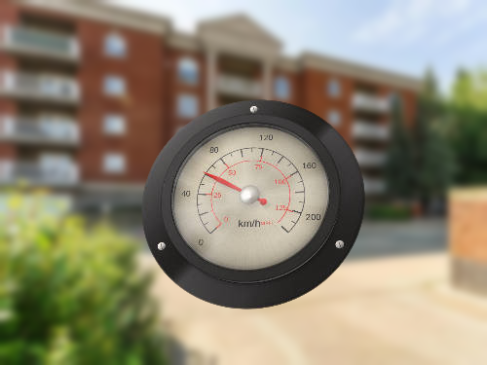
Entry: 60km/h
